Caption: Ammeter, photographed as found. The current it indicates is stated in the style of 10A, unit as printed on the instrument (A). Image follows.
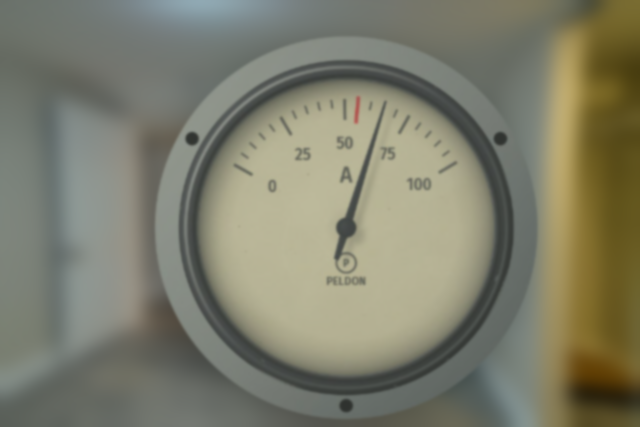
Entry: 65A
